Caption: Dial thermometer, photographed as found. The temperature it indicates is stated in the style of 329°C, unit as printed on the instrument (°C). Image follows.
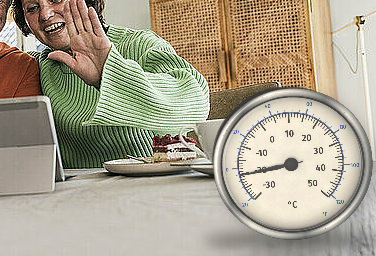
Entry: -20°C
